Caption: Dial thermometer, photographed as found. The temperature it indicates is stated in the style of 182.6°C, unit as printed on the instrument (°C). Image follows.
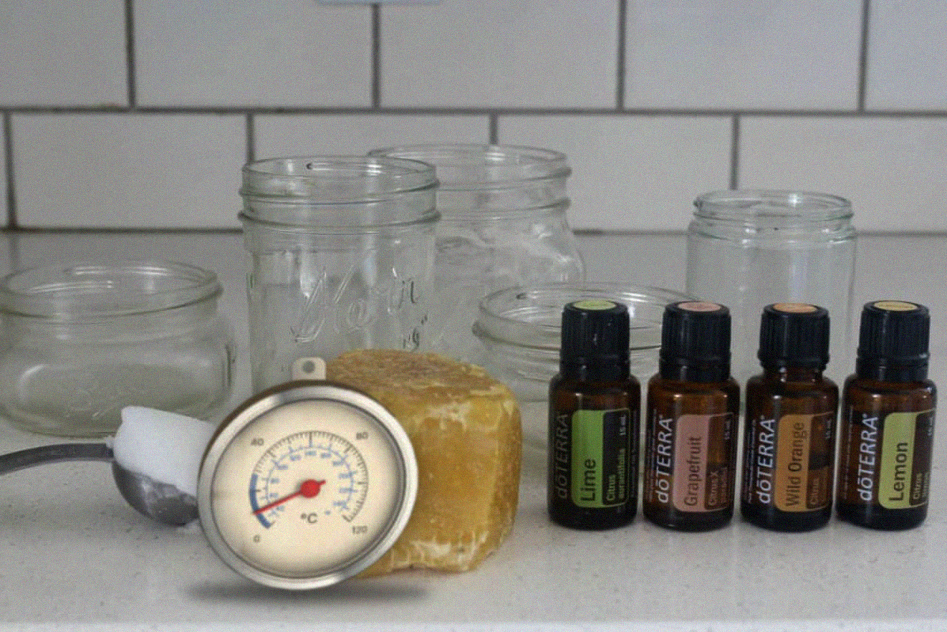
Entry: 10°C
